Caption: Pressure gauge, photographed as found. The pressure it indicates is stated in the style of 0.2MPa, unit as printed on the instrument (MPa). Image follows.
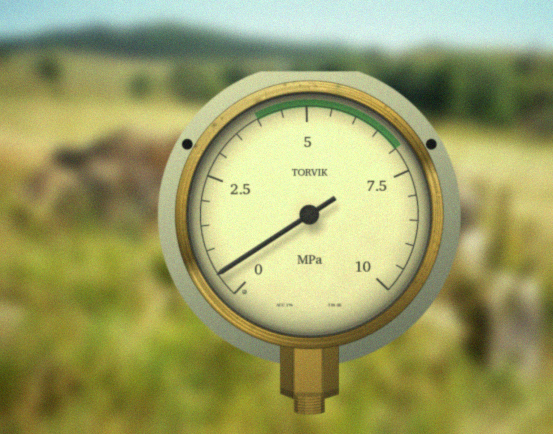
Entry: 0.5MPa
